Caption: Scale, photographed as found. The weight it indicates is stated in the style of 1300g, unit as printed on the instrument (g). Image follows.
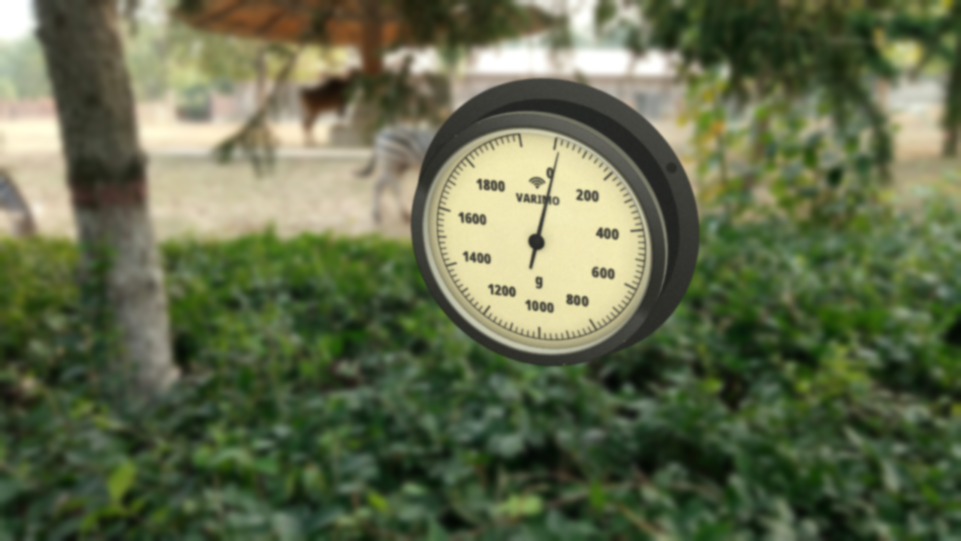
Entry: 20g
